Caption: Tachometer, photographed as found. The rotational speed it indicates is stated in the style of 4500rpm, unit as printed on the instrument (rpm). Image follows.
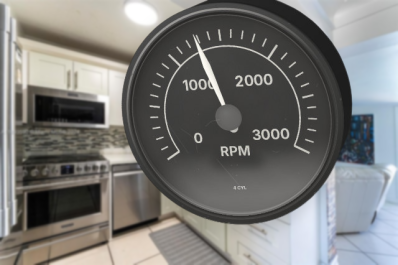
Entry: 1300rpm
